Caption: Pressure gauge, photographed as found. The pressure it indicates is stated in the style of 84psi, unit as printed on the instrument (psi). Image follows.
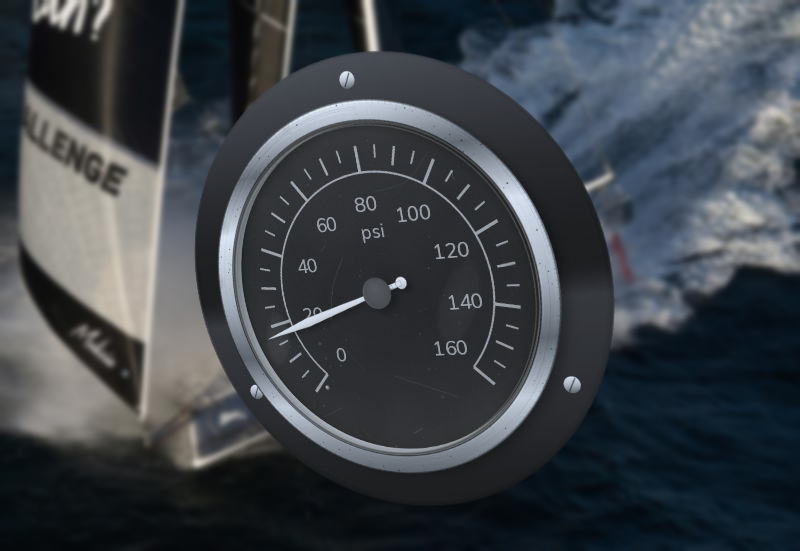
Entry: 17.5psi
